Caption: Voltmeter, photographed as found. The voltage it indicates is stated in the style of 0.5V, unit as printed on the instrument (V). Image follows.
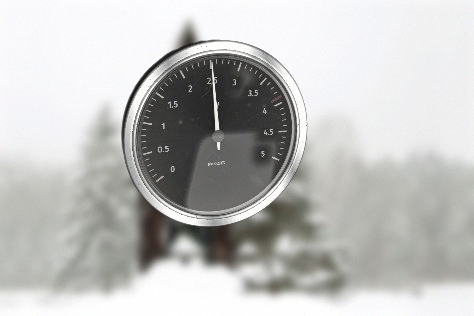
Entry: 2.5V
